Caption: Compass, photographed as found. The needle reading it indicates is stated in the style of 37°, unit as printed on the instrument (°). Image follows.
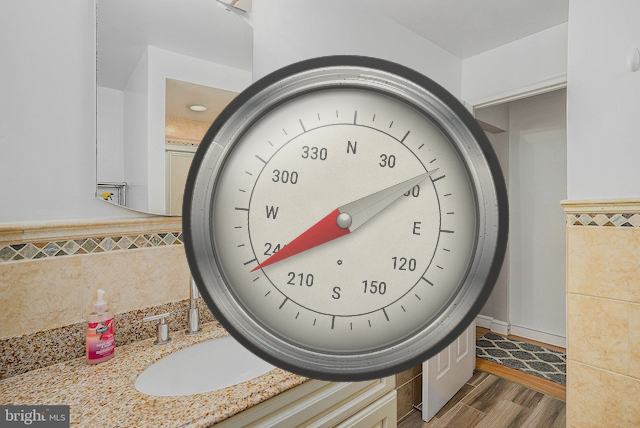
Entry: 235°
